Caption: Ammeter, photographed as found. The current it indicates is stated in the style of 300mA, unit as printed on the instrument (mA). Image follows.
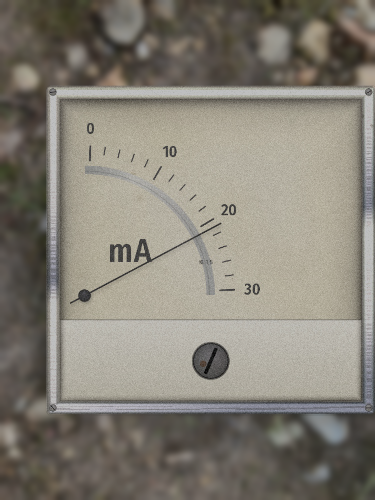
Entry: 21mA
